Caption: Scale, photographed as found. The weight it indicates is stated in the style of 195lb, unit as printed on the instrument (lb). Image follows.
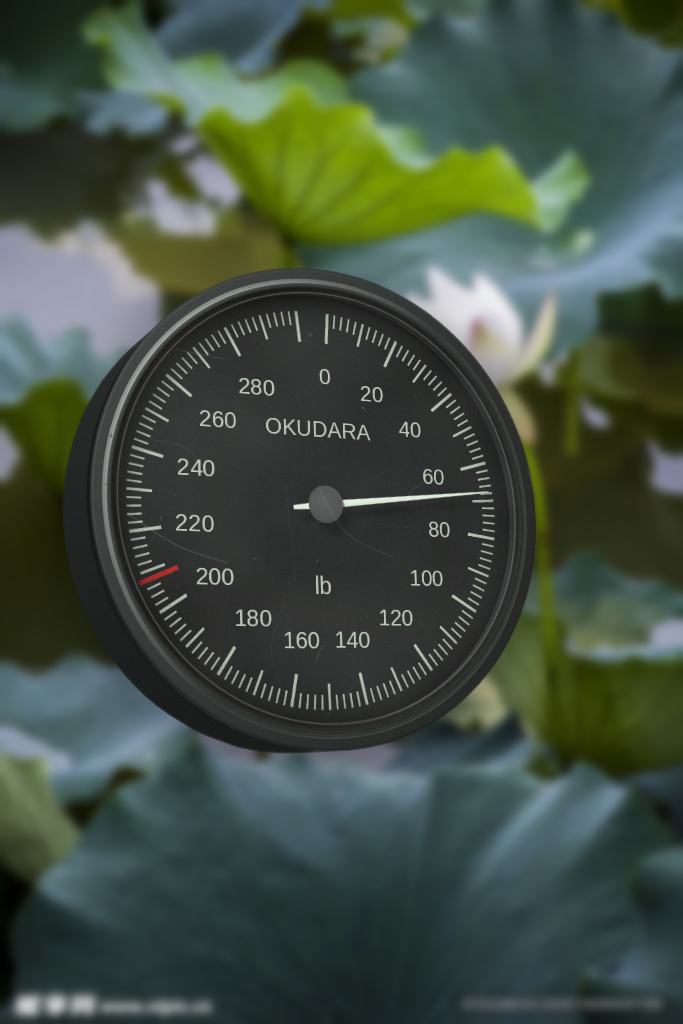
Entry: 68lb
